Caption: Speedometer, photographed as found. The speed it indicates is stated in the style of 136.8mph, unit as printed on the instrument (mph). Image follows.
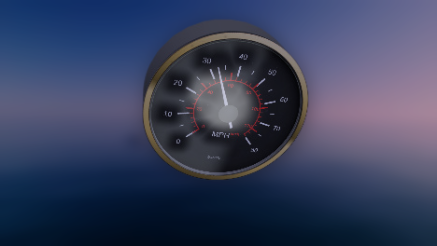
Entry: 32.5mph
